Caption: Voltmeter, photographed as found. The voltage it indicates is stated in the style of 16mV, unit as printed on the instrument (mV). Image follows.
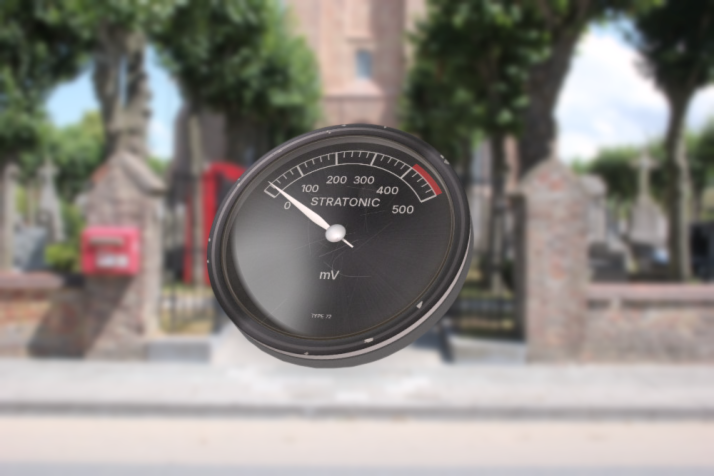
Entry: 20mV
